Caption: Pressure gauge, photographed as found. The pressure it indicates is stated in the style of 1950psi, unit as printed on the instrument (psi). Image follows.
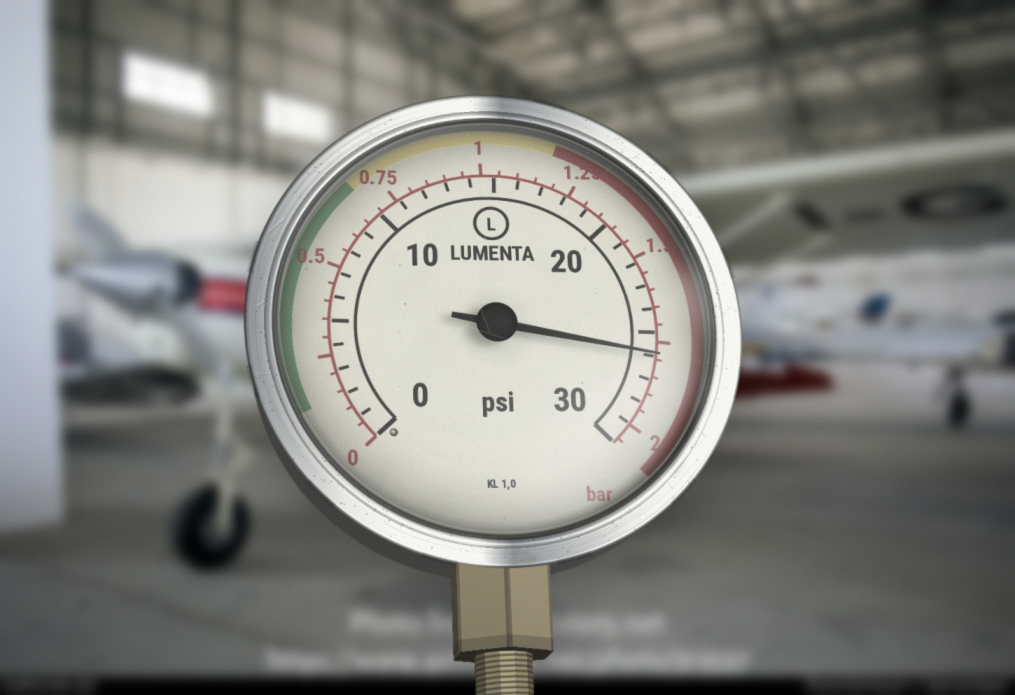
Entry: 26psi
